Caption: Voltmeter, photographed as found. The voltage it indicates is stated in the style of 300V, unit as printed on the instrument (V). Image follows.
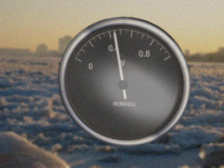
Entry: 0.45V
